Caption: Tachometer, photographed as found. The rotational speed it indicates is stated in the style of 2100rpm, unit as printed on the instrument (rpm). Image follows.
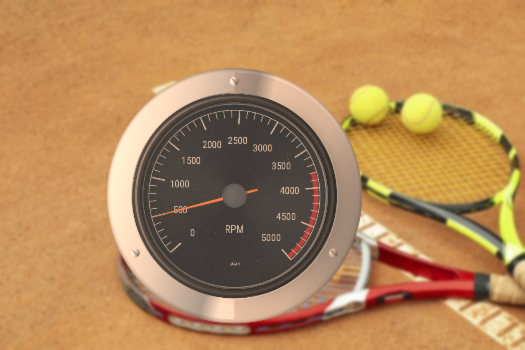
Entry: 500rpm
